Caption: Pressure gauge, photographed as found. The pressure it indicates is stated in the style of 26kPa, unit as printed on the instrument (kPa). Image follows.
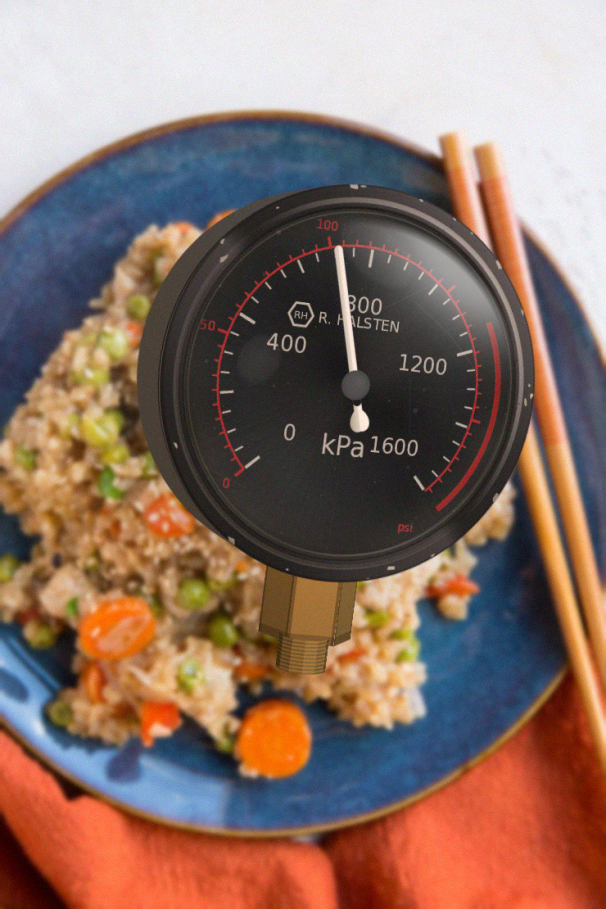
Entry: 700kPa
